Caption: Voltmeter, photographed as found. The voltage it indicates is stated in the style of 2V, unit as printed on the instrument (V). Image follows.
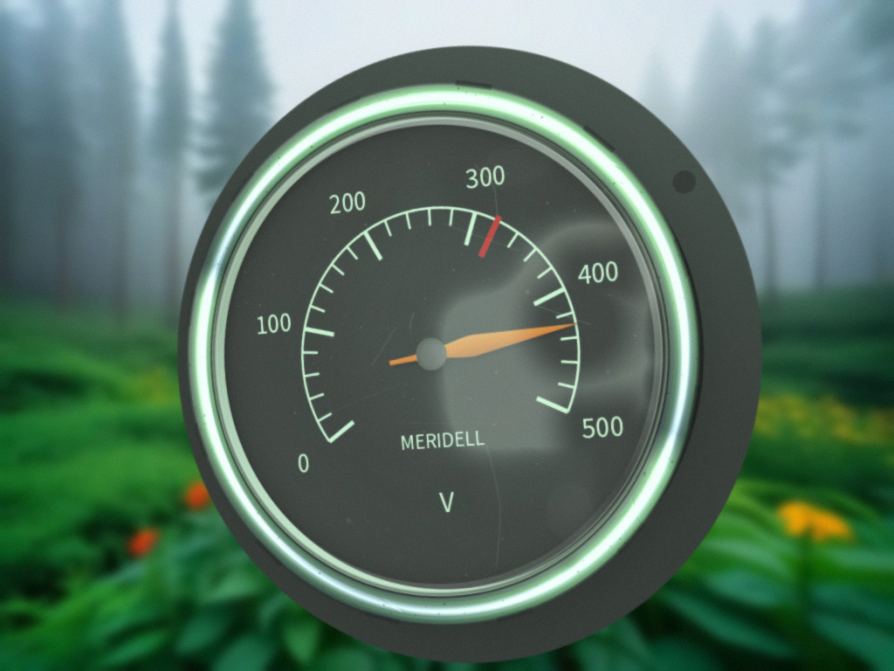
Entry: 430V
